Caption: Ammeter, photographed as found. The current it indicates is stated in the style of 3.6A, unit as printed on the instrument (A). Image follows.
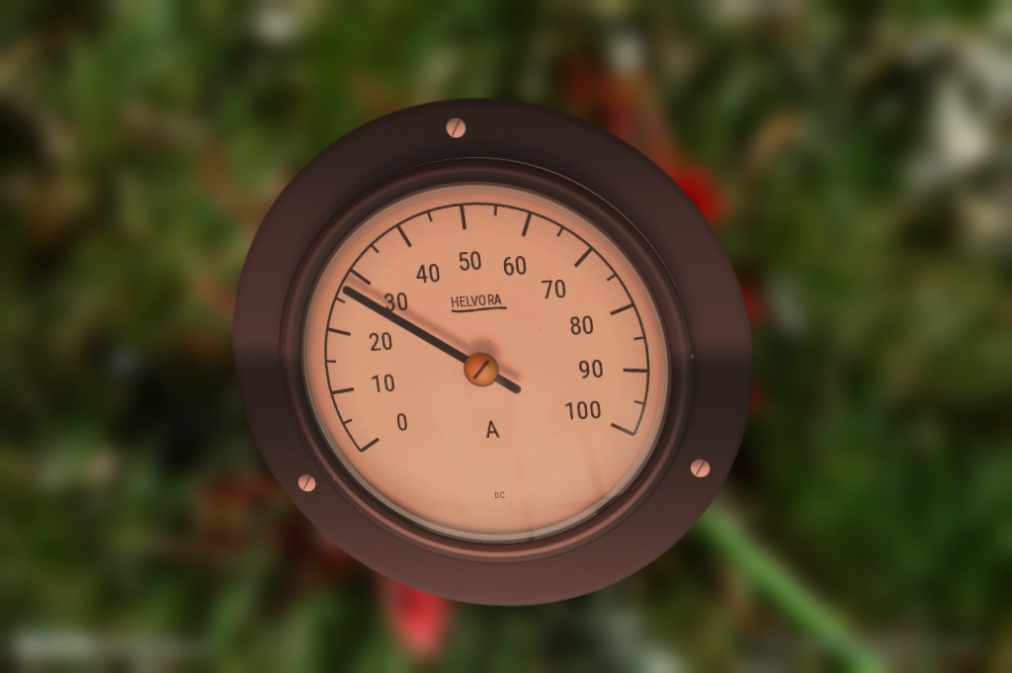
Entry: 27.5A
